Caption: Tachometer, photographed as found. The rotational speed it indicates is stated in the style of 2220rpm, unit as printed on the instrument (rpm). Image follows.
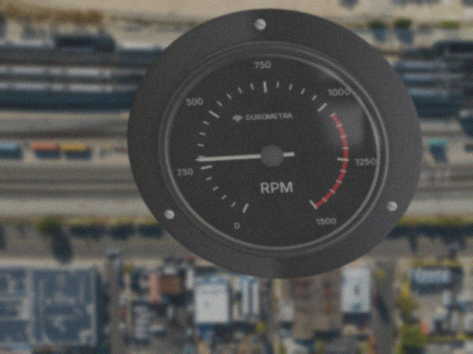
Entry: 300rpm
